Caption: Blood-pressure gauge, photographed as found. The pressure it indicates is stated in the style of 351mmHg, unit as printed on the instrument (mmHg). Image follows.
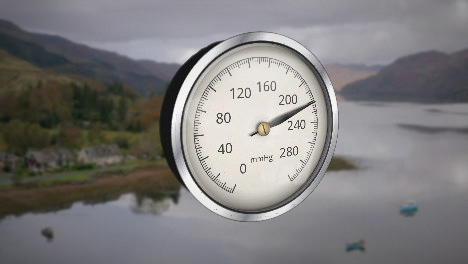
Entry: 220mmHg
